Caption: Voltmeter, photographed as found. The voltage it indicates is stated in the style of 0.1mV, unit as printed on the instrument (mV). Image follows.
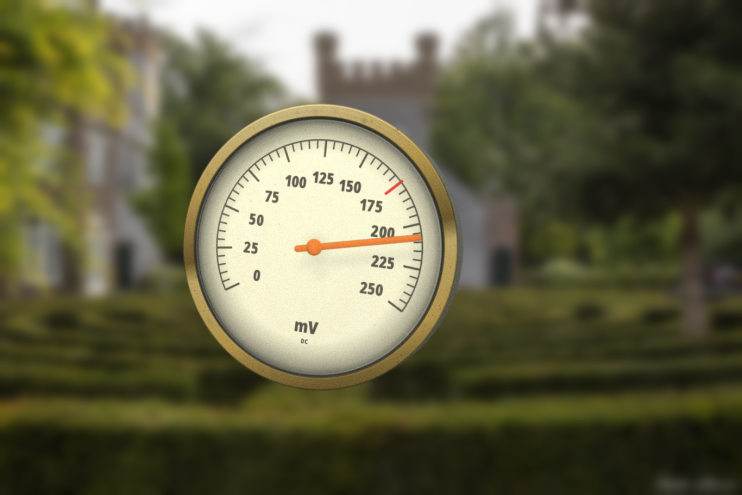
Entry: 207.5mV
